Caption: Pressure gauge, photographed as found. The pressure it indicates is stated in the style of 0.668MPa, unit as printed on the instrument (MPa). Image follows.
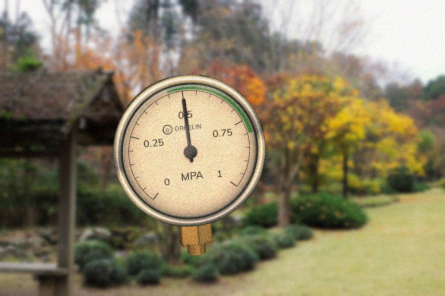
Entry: 0.5MPa
